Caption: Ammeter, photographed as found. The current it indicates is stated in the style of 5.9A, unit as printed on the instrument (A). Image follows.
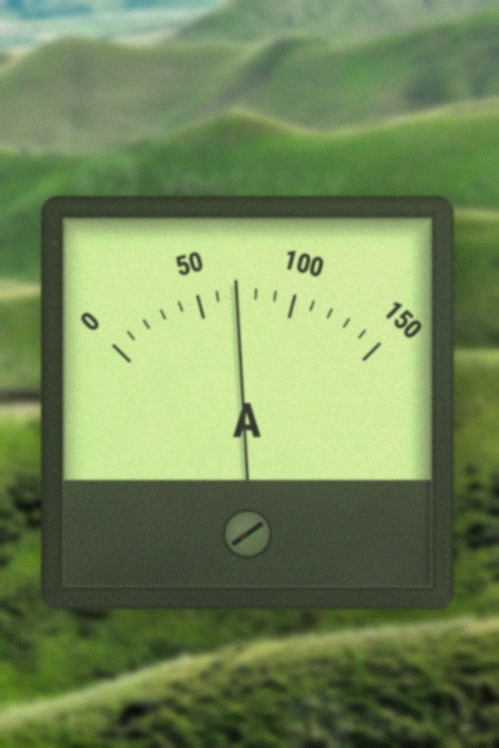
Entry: 70A
